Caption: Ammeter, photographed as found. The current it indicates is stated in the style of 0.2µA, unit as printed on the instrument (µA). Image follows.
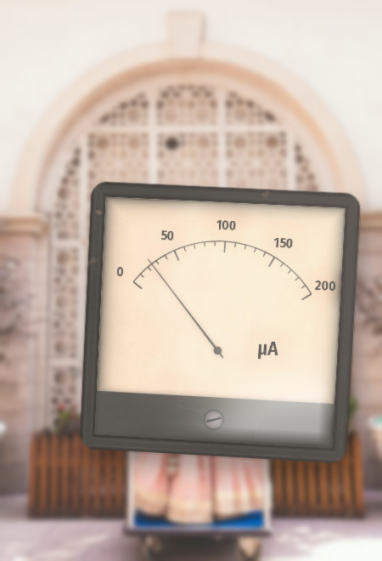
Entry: 25µA
